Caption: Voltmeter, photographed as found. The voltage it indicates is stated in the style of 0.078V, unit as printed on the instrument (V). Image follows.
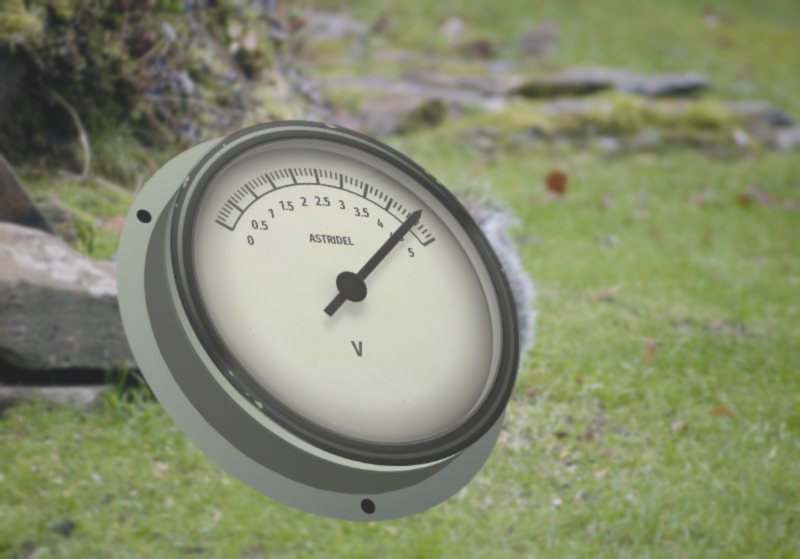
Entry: 4.5V
